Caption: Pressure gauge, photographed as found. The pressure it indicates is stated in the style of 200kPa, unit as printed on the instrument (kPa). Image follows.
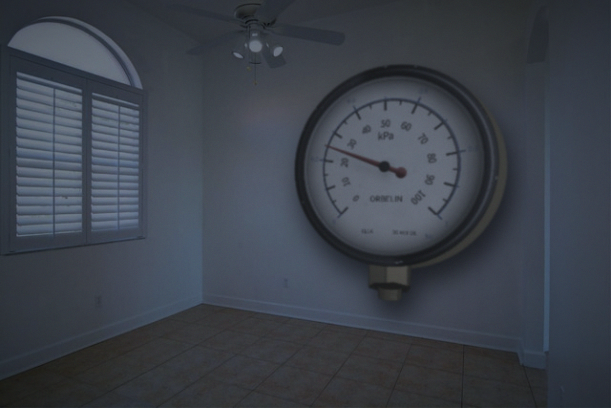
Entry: 25kPa
